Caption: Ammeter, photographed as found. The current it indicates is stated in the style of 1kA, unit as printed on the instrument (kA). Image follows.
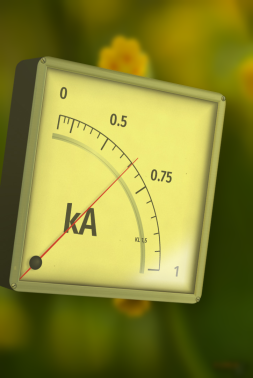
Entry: 0.65kA
